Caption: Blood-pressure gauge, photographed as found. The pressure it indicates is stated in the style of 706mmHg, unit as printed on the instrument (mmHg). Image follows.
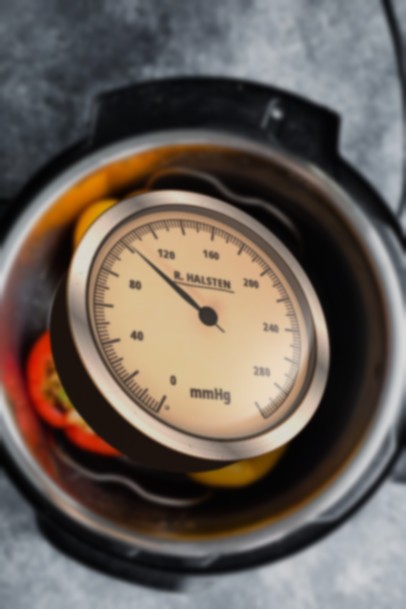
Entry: 100mmHg
